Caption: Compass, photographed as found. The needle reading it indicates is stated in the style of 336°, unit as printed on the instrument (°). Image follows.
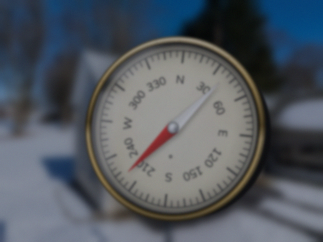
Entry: 220°
